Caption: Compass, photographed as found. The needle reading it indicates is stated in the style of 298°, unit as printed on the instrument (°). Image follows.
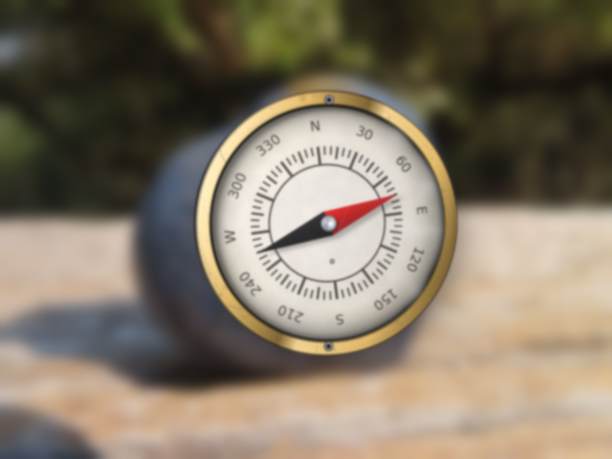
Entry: 75°
